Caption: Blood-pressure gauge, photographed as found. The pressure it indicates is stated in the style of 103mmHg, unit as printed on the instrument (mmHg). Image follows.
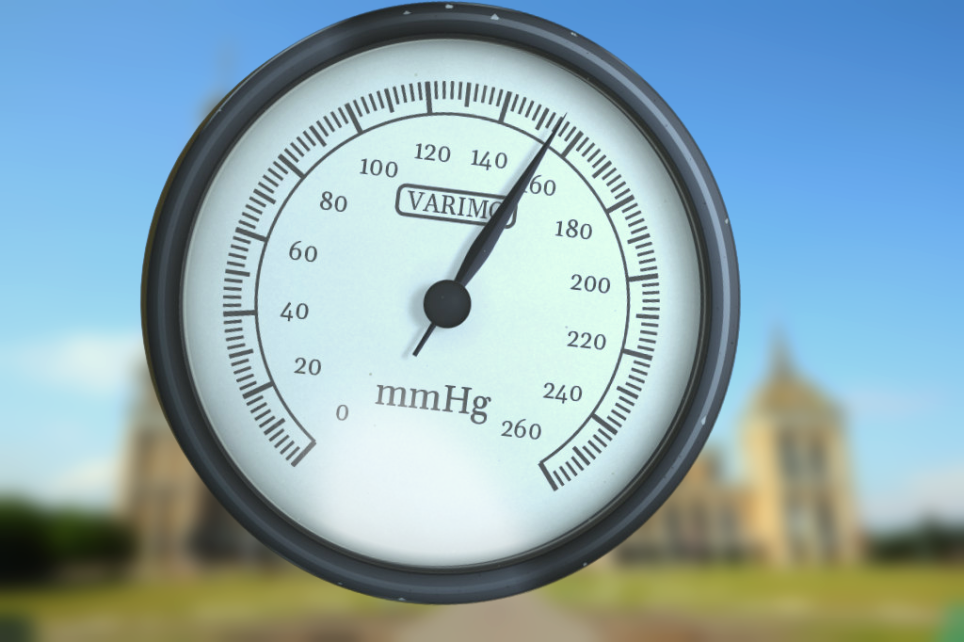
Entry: 154mmHg
